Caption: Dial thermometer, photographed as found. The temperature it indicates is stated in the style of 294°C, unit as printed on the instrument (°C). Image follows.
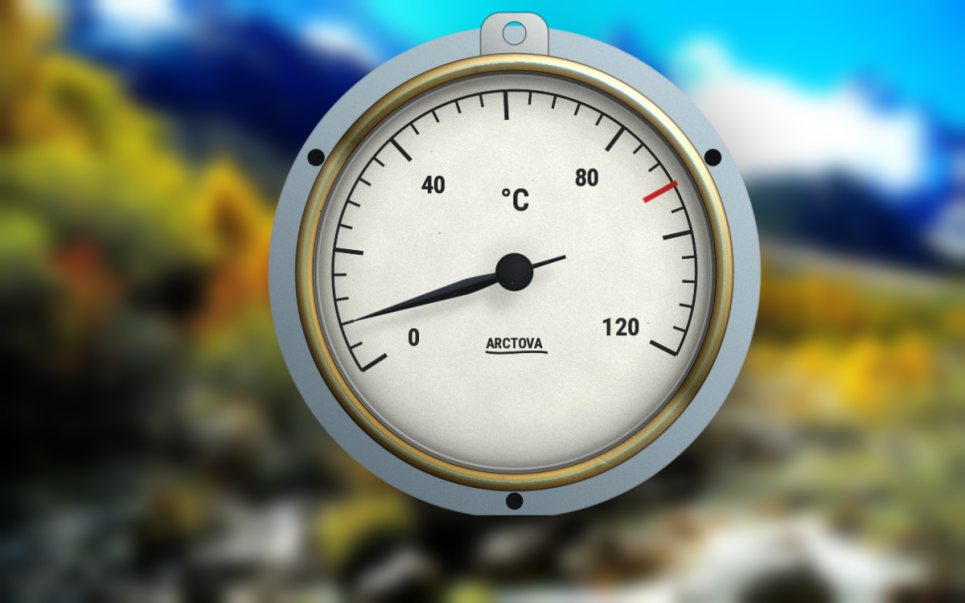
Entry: 8°C
